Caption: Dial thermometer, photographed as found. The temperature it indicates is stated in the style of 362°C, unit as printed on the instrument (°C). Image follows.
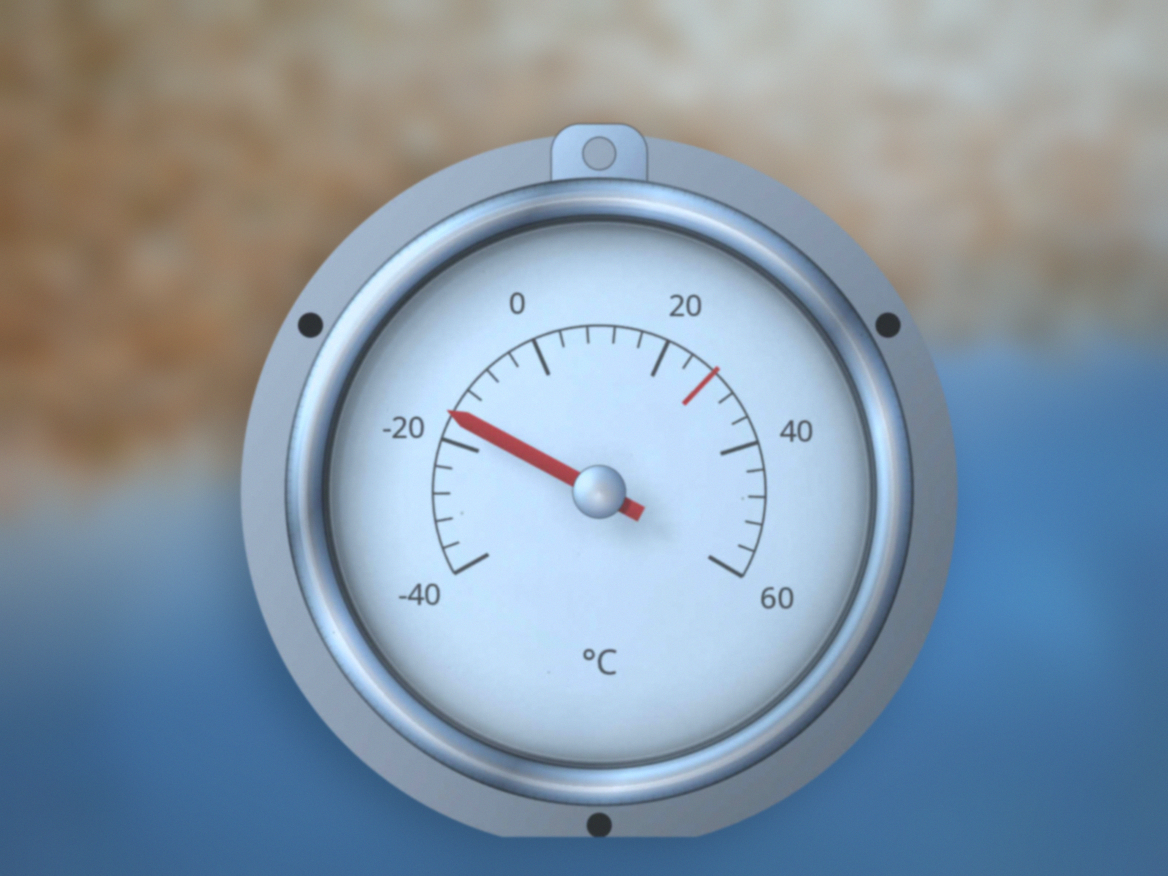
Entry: -16°C
